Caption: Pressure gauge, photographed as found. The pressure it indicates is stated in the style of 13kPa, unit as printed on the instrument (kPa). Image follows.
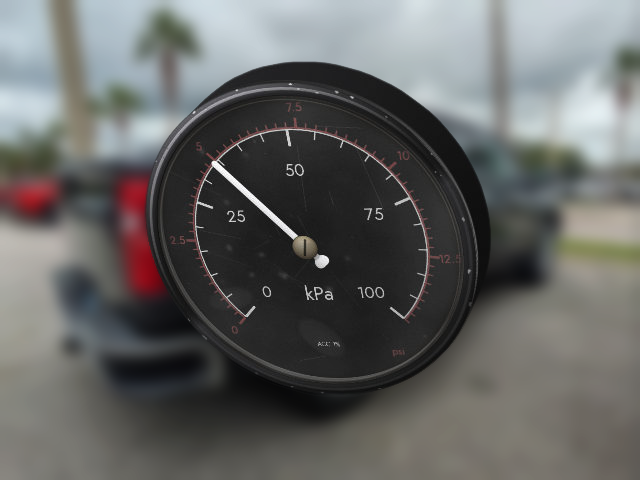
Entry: 35kPa
